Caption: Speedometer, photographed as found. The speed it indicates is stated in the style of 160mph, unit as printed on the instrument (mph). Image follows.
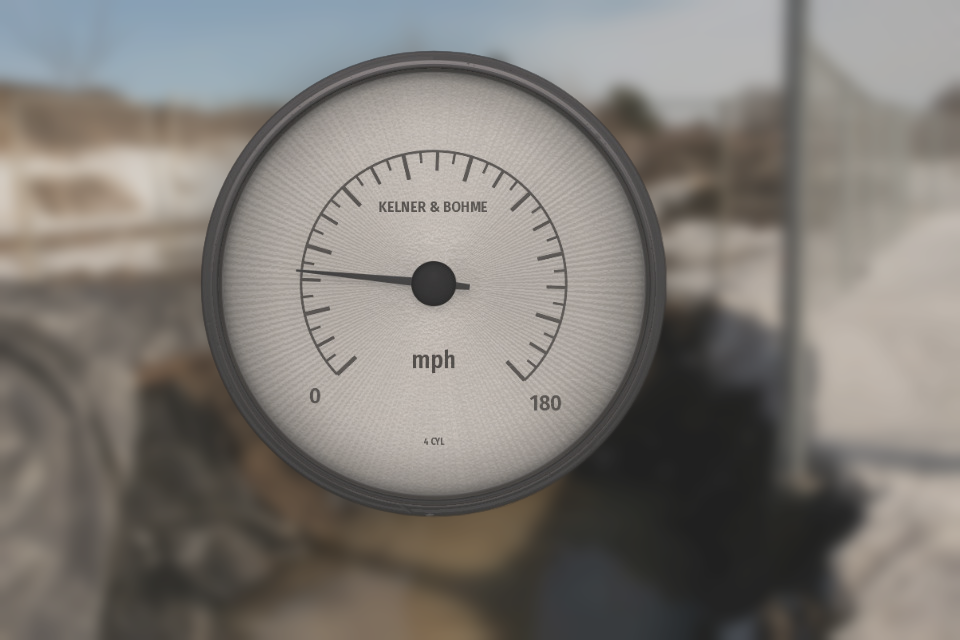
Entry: 32.5mph
